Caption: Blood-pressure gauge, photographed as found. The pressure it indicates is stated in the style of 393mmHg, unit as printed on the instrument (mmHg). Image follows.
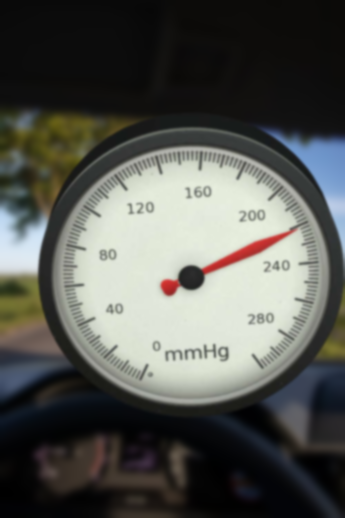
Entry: 220mmHg
